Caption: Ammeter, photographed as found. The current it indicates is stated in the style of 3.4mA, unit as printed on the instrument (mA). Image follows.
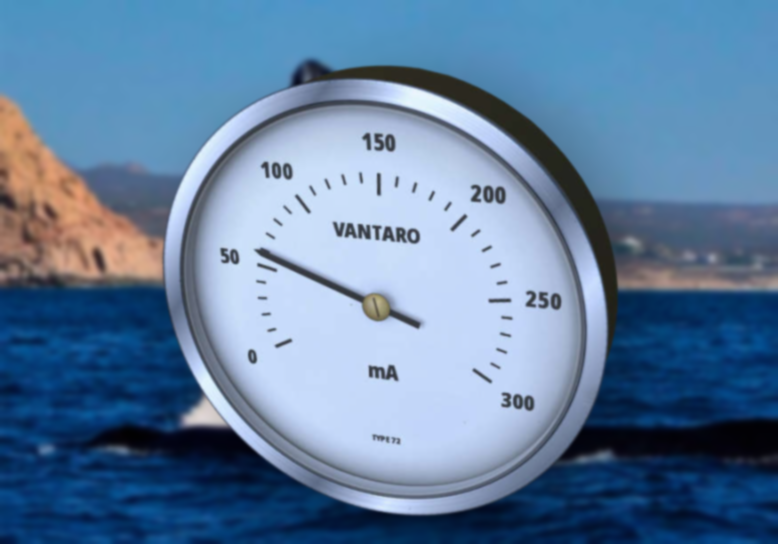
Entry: 60mA
